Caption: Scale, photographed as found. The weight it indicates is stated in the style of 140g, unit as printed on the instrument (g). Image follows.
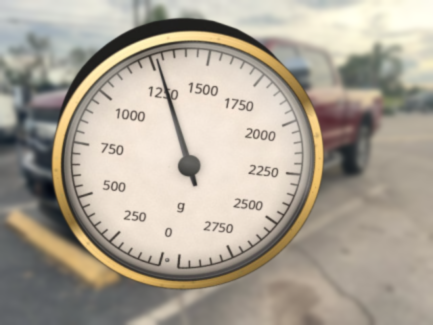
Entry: 1275g
